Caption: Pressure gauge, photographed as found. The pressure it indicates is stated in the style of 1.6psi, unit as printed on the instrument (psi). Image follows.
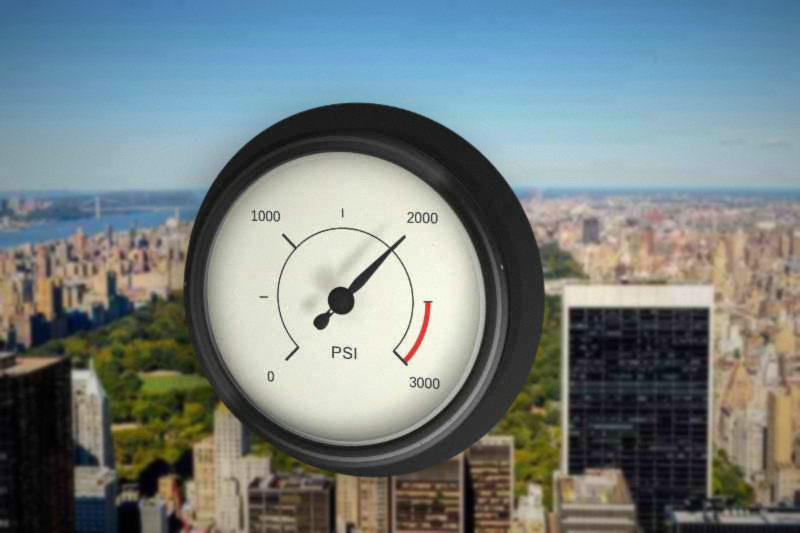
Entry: 2000psi
